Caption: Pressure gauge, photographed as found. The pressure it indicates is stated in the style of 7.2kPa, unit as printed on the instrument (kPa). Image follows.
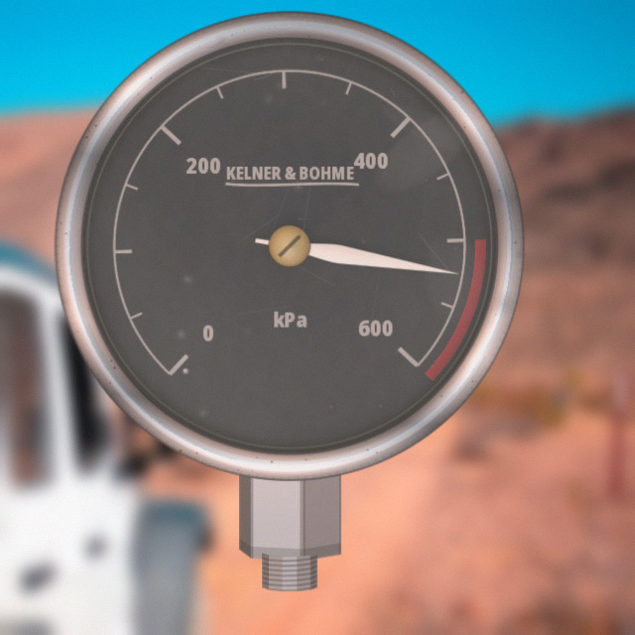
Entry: 525kPa
